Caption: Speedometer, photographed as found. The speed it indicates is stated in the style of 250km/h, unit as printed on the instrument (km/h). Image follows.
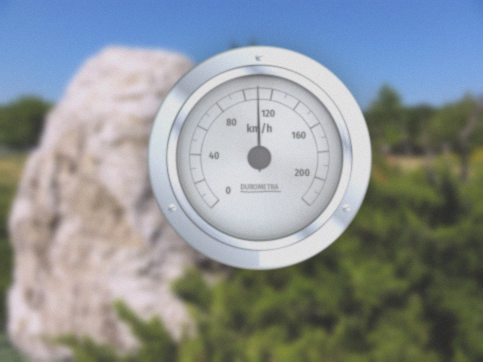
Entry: 110km/h
